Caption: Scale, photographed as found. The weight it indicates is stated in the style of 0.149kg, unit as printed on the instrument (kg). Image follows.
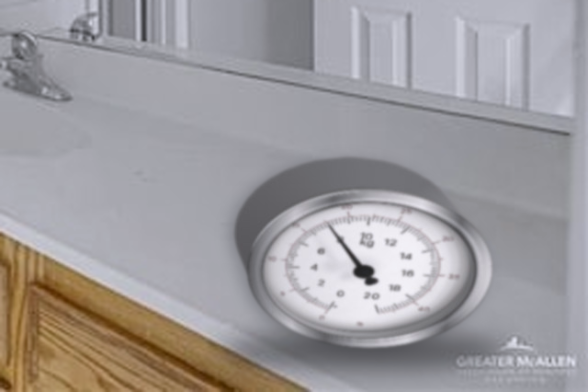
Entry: 8kg
